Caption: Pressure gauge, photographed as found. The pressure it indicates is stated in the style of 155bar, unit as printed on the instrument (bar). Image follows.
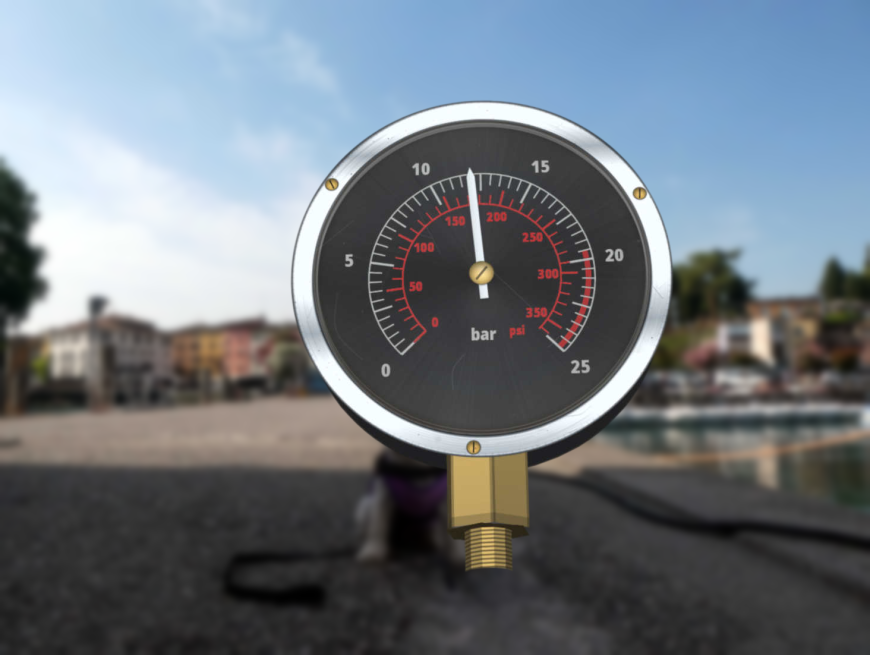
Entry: 12bar
